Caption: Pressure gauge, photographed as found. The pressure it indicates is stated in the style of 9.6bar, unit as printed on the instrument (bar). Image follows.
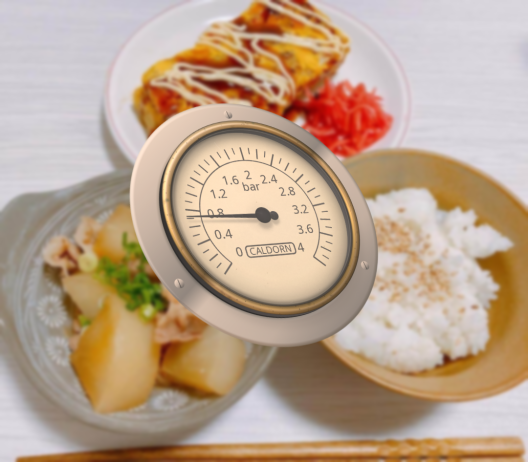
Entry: 0.7bar
